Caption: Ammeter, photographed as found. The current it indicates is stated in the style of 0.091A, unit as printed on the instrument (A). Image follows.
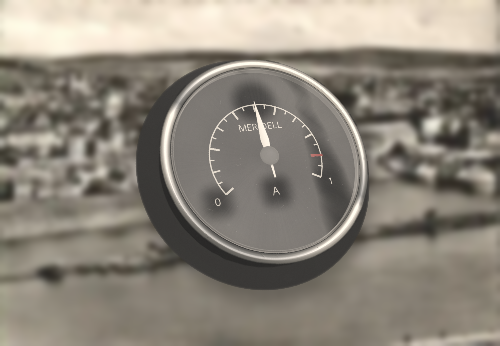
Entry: 0.5A
